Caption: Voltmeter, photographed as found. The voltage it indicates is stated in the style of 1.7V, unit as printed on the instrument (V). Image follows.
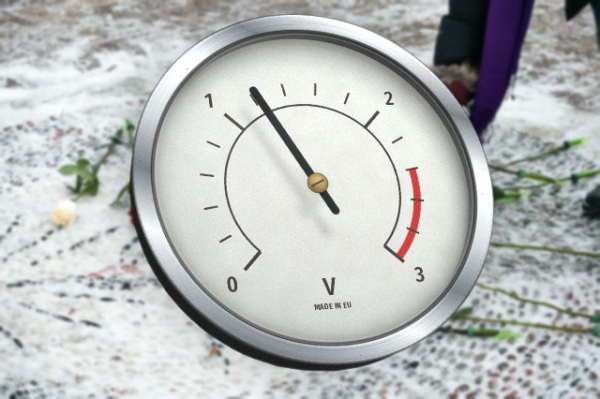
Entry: 1.2V
